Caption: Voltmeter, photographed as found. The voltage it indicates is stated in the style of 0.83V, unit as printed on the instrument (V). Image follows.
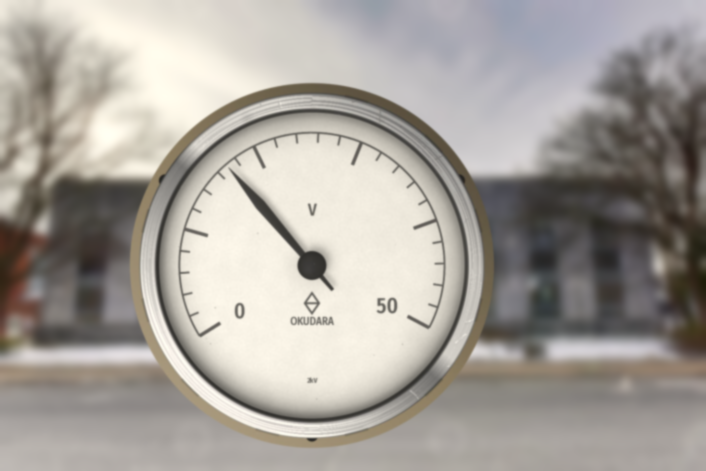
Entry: 17V
